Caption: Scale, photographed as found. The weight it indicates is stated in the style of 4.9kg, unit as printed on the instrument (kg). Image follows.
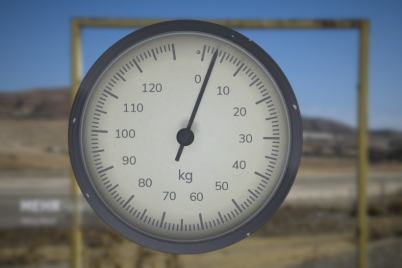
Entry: 3kg
